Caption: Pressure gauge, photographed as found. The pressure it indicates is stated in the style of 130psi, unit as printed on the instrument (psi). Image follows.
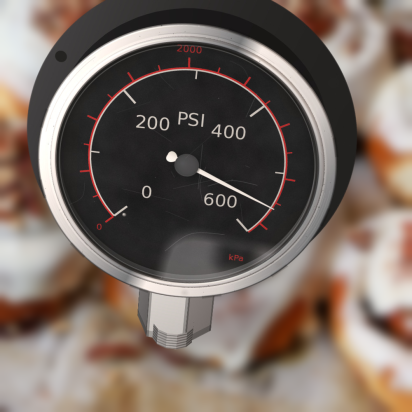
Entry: 550psi
